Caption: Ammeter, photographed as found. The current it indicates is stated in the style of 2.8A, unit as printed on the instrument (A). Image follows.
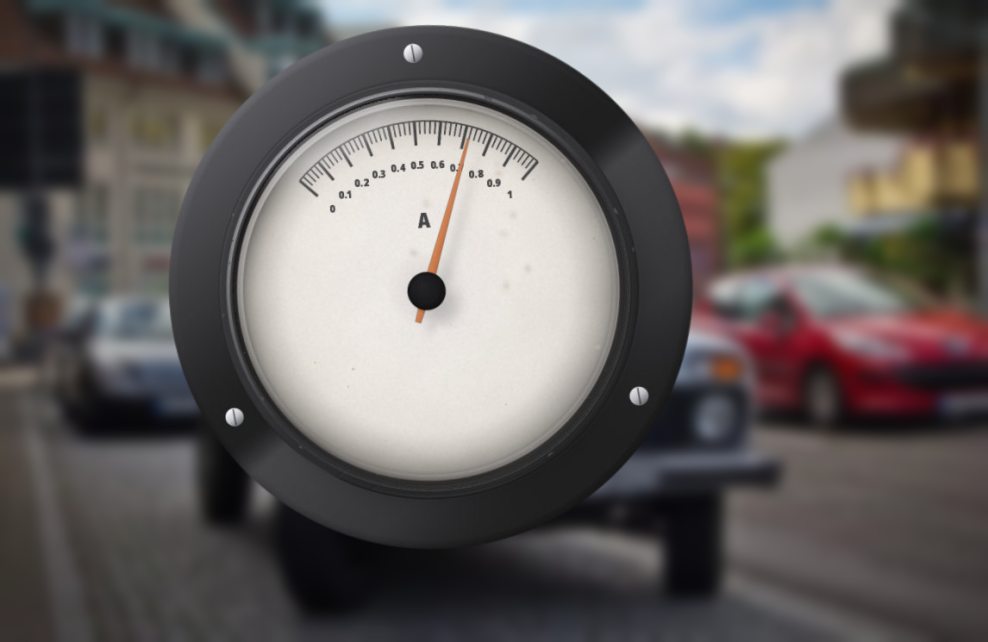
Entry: 0.72A
